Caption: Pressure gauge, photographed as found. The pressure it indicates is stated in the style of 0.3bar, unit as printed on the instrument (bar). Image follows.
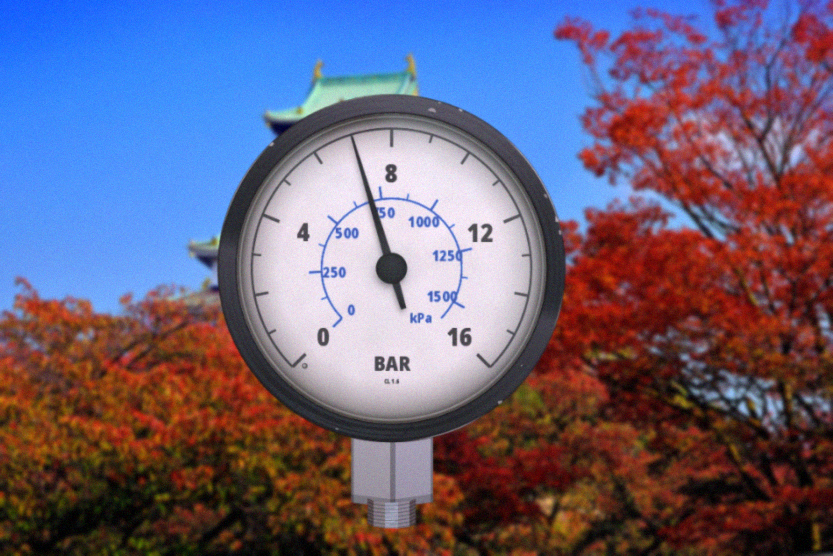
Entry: 7bar
